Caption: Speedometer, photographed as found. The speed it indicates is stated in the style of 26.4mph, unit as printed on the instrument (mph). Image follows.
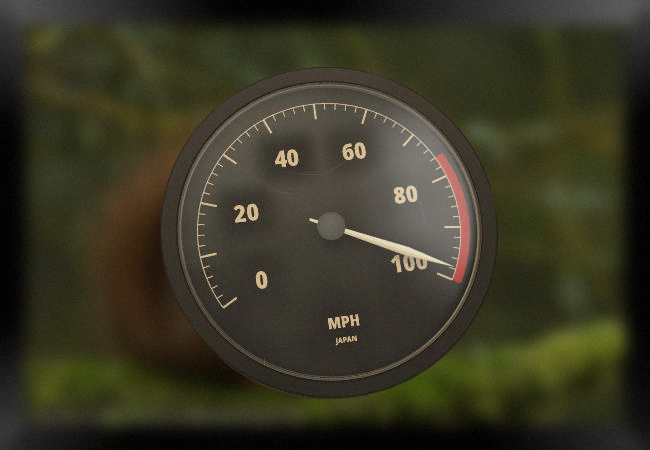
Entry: 98mph
